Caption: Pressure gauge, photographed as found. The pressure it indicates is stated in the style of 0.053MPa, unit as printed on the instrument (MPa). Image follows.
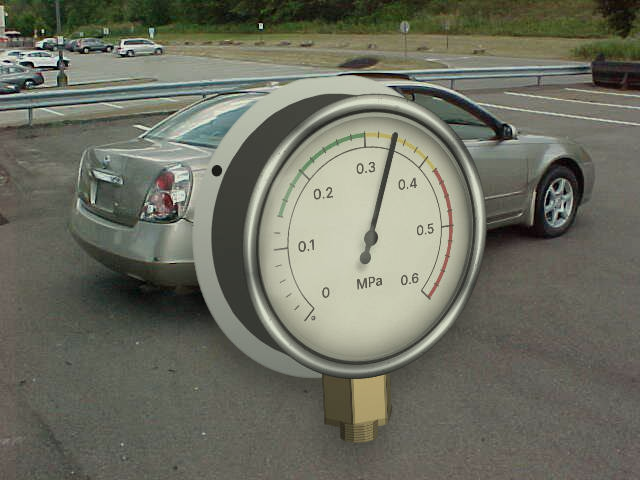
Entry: 0.34MPa
